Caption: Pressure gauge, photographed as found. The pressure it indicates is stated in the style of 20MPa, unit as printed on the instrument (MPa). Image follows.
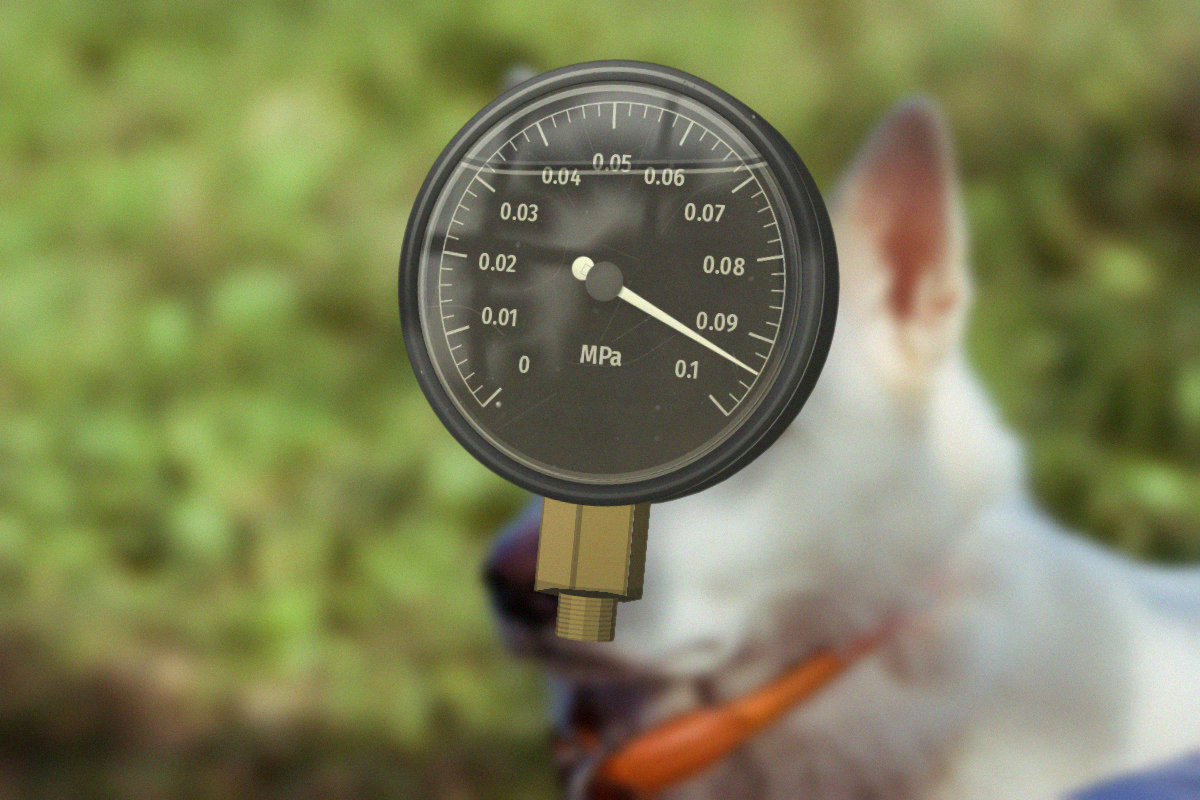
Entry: 0.094MPa
